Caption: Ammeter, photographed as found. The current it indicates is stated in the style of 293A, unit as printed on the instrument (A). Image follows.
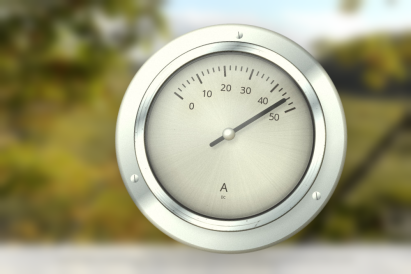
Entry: 46A
